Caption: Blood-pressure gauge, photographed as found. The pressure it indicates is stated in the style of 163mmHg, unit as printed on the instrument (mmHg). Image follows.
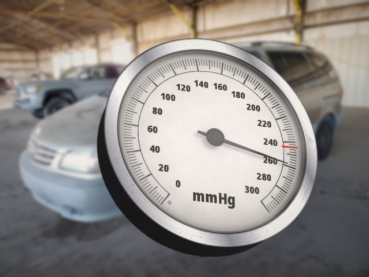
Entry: 260mmHg
